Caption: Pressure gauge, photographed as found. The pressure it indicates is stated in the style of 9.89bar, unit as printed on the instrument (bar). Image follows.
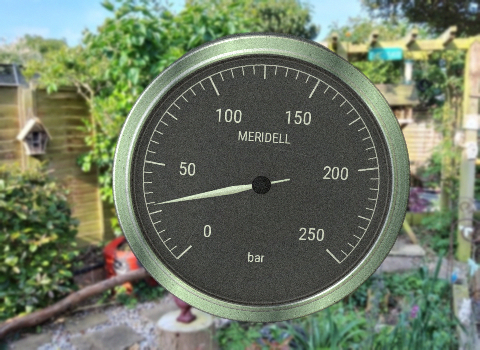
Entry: 30bar
